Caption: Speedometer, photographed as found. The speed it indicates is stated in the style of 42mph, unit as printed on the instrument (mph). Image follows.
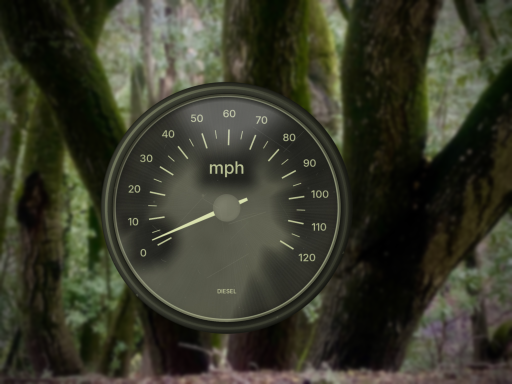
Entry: 2.5mph
